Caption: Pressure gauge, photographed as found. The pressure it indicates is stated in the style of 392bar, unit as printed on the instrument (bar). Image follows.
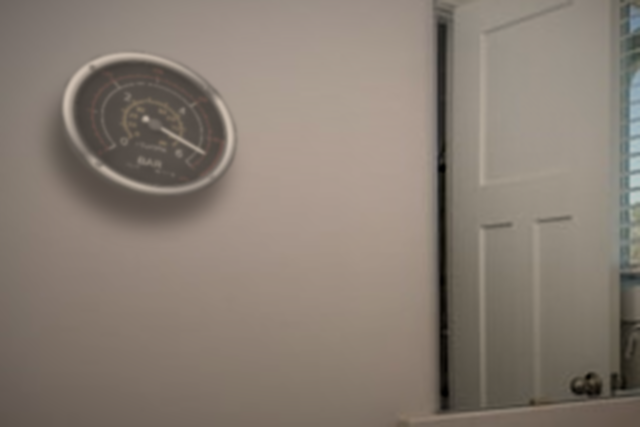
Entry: 5.5bar
